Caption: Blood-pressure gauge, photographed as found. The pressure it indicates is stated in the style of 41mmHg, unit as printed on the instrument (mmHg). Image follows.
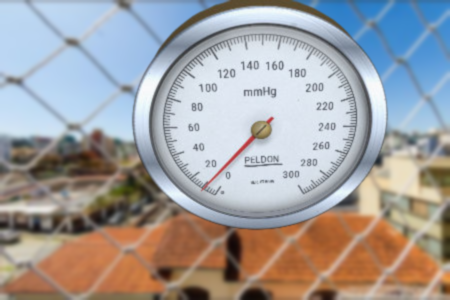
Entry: 10mmHg
